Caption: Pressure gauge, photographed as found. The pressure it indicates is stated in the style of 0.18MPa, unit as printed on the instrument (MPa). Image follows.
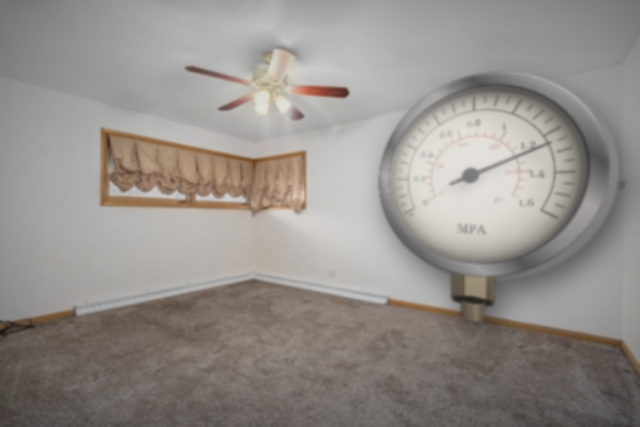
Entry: 1.25MPa
